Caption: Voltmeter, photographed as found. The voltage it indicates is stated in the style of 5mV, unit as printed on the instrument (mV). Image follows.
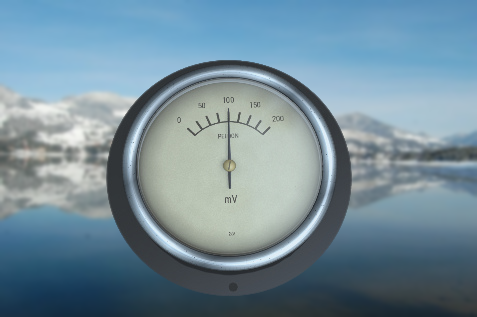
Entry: 100mV
